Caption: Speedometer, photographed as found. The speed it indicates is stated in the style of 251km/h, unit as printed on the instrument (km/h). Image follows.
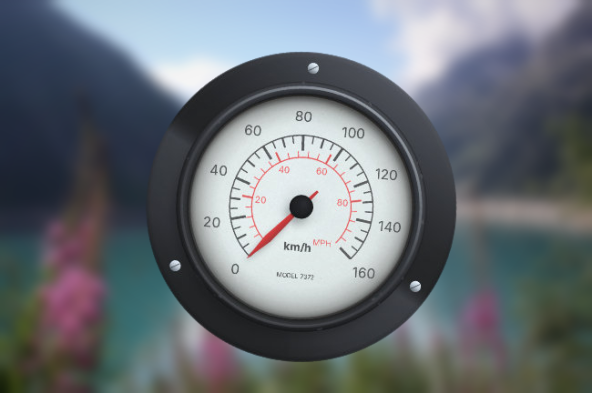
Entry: 0km/h
